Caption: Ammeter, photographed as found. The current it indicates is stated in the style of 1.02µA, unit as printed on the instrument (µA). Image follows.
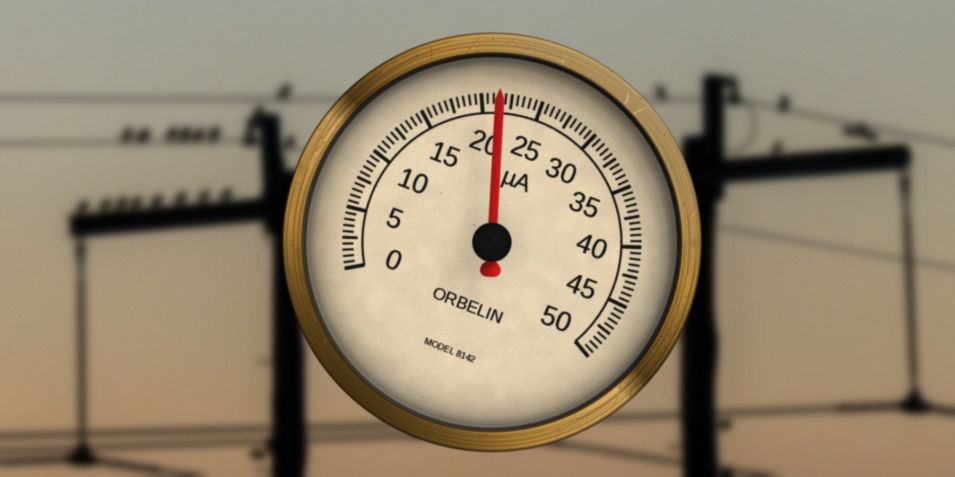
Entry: 21.5µA
